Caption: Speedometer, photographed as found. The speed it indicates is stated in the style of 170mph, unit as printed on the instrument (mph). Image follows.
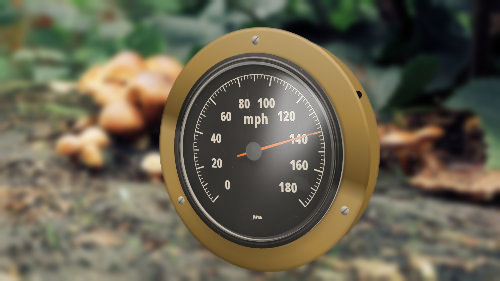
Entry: 140mph
